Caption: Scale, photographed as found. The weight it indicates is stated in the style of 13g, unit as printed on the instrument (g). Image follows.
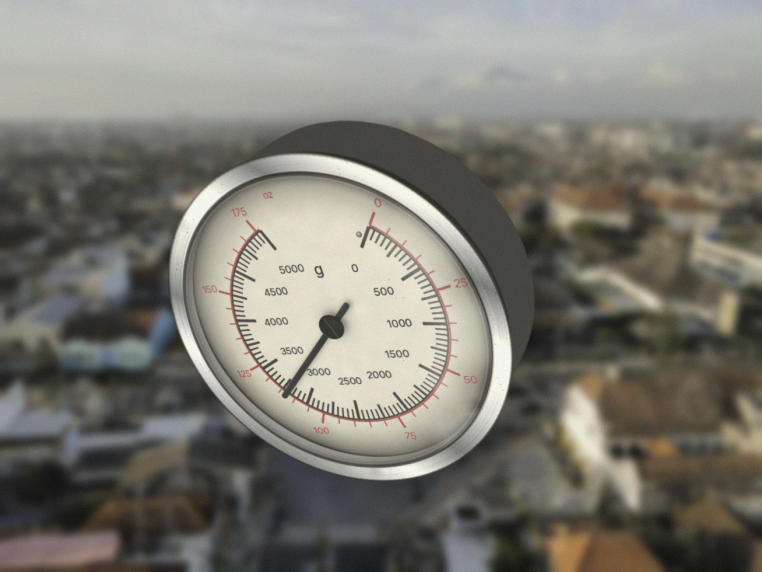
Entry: 3200g
